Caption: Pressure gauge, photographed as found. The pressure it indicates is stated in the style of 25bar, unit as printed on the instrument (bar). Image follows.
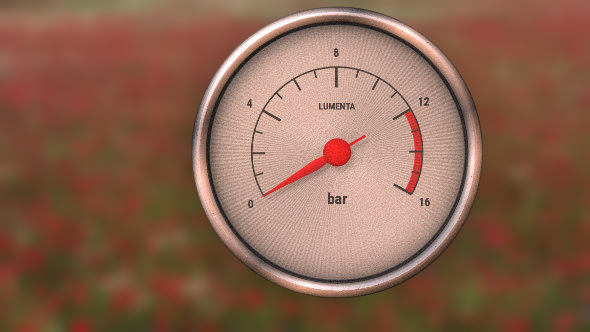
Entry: 0bar
